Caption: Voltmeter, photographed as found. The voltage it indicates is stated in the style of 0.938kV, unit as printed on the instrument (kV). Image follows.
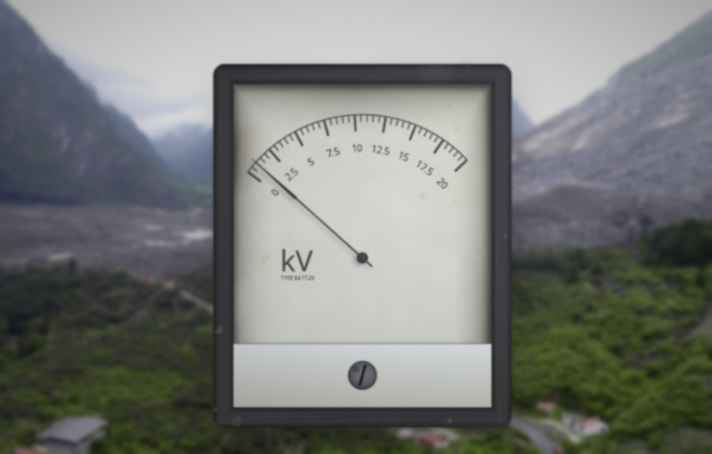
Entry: 1kV
